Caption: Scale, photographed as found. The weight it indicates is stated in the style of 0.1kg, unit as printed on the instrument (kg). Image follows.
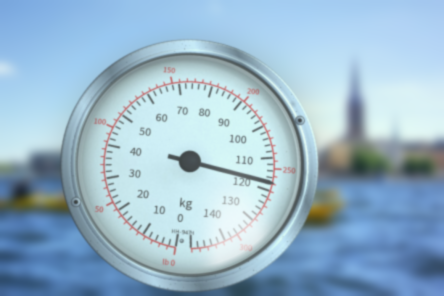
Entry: 118kg
